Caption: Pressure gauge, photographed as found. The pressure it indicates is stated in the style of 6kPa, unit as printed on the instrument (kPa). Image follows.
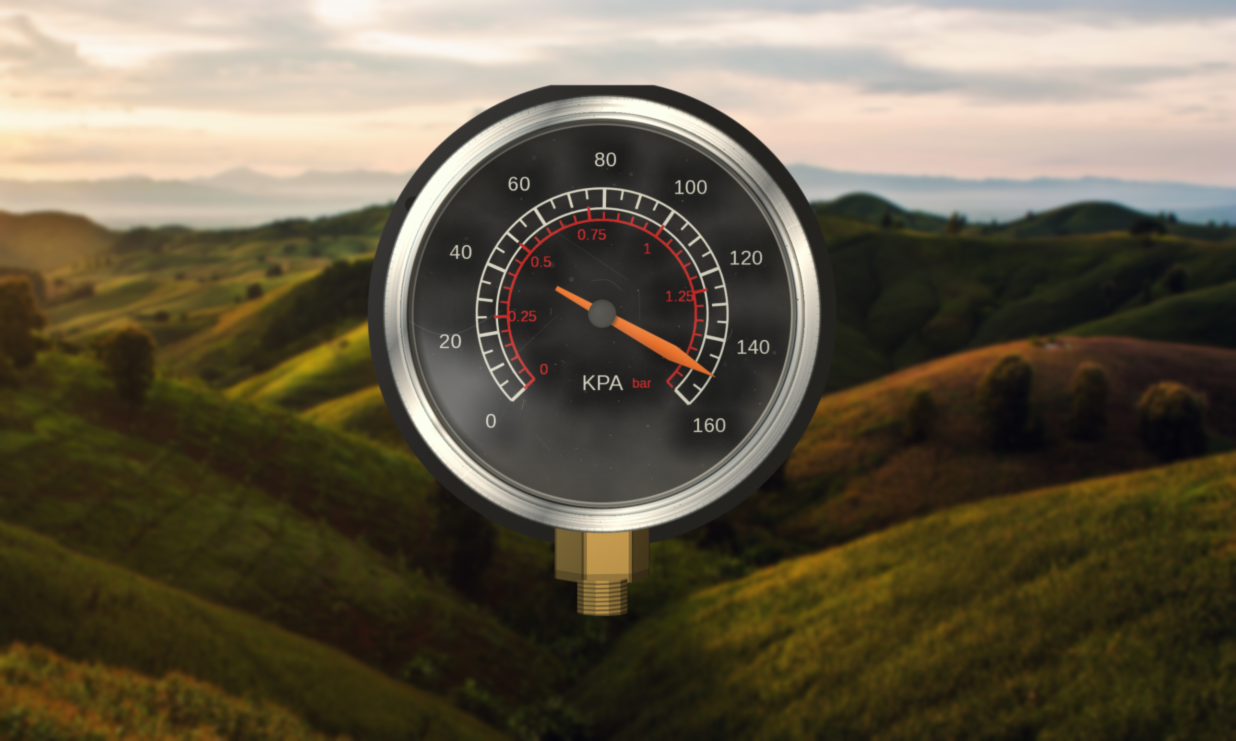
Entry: 150kPa
